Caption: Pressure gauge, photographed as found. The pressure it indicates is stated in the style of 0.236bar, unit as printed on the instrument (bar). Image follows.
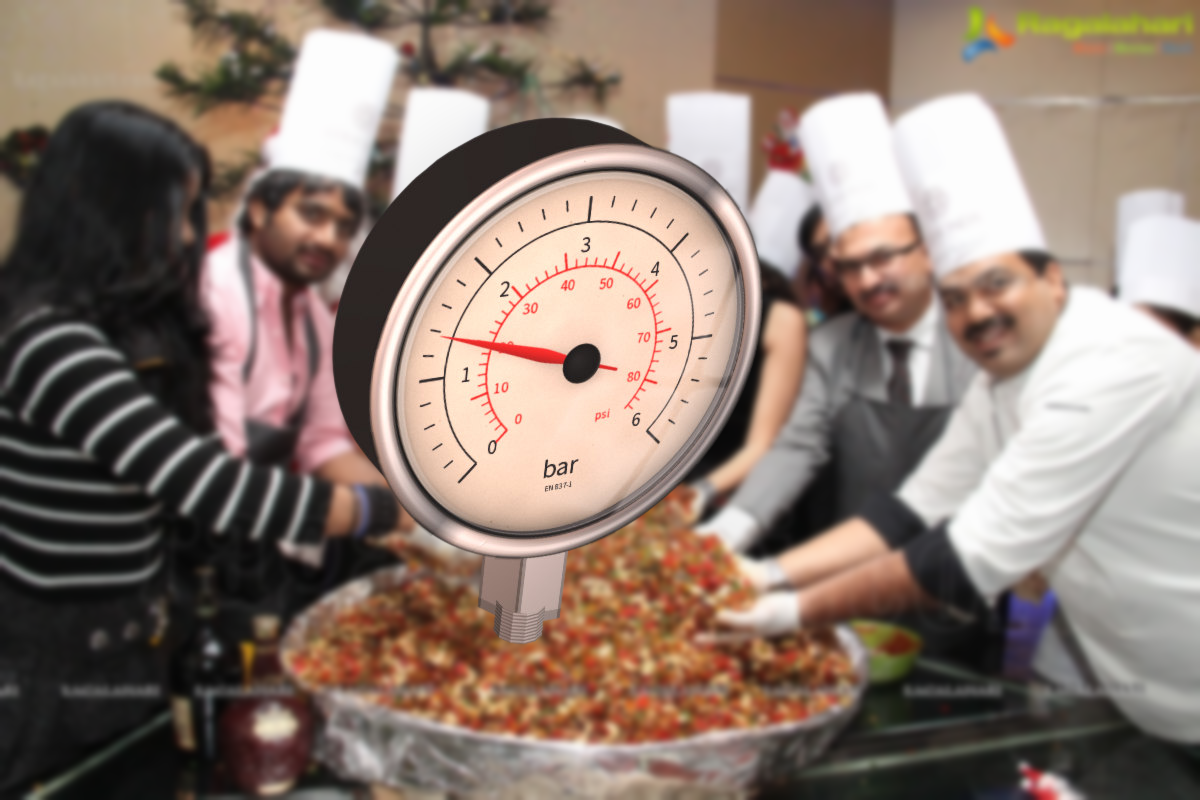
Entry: 1.4bar
